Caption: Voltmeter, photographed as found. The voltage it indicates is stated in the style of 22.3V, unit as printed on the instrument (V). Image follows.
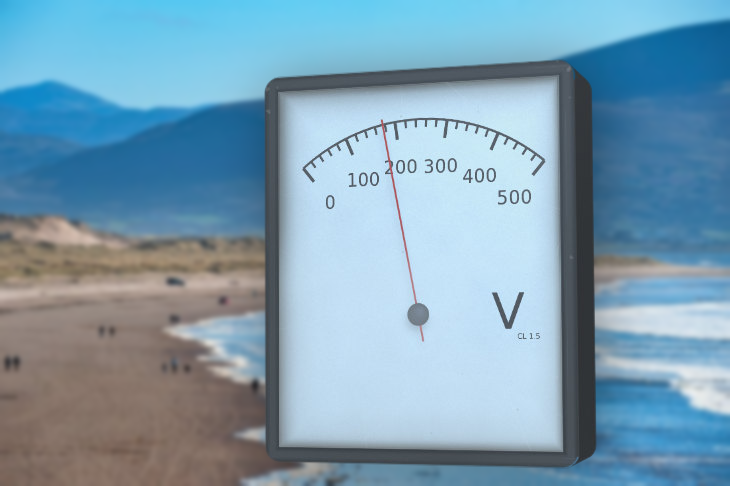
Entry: 180V
